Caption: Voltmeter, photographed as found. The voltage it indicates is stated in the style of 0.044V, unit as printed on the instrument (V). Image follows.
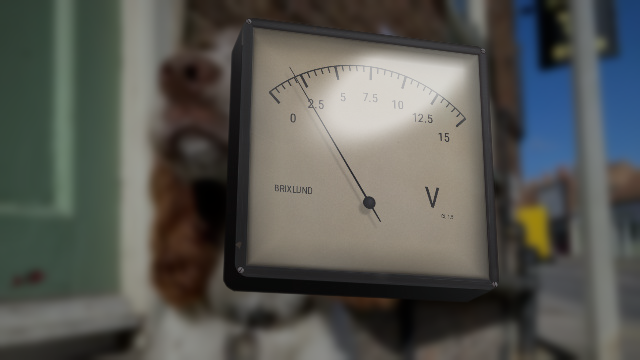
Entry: 2V
